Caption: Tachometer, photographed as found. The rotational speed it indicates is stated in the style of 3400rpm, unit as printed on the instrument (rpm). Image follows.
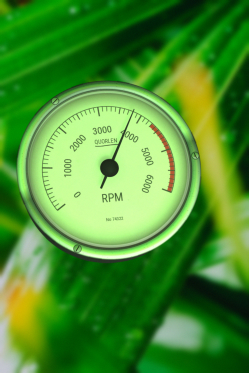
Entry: 3800rpm
